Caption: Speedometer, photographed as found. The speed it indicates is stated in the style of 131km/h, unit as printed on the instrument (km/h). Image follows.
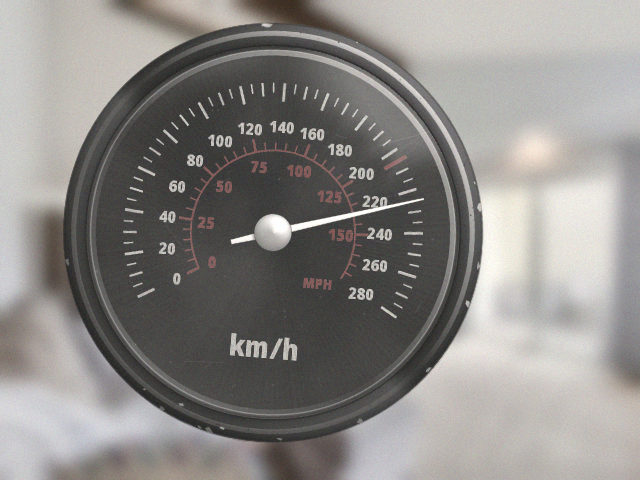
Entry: 225km/h
